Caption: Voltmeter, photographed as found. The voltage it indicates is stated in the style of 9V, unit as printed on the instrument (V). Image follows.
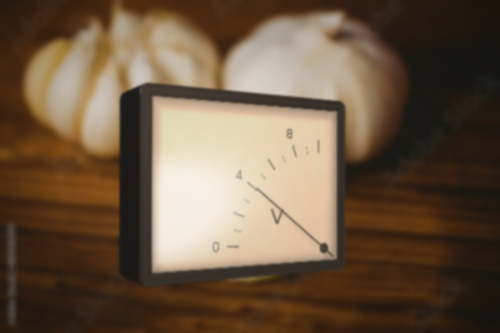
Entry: 4V
